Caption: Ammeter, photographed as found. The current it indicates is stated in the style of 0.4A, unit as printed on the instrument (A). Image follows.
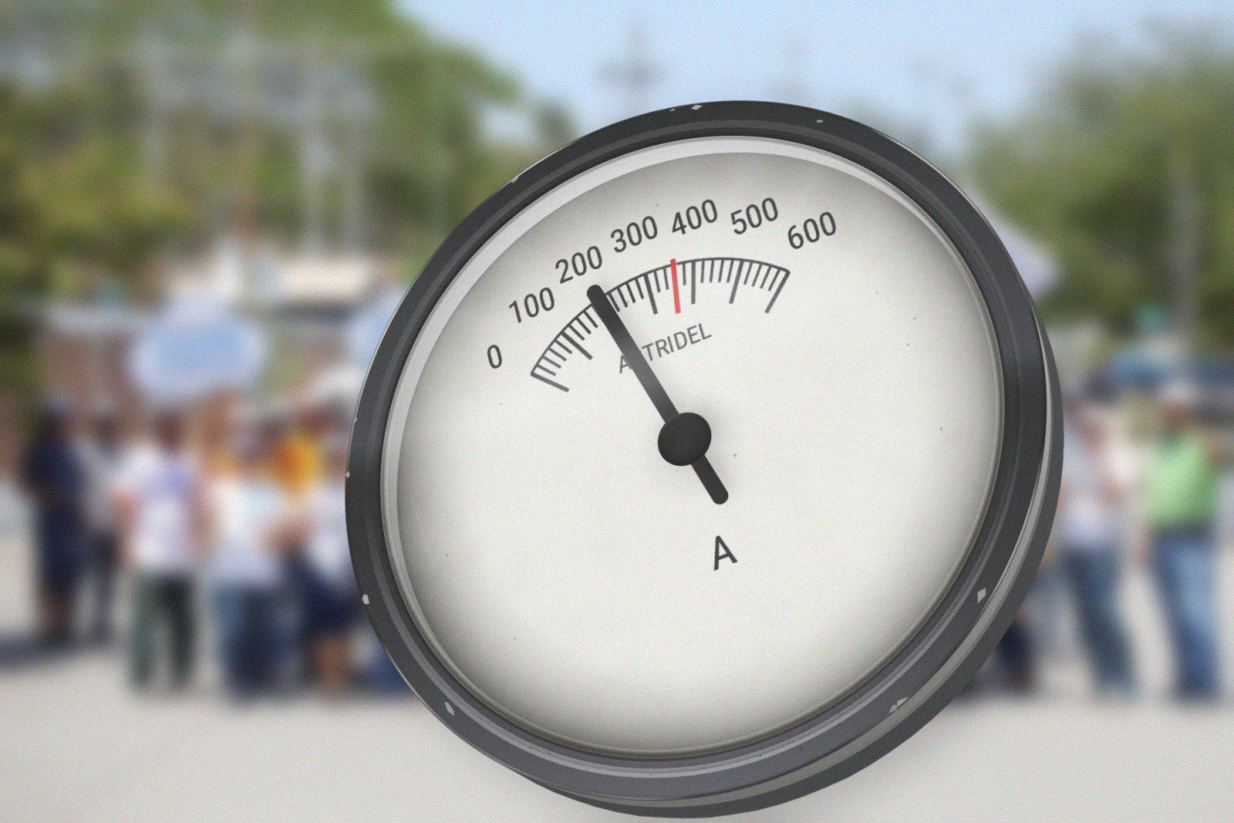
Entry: 200A
